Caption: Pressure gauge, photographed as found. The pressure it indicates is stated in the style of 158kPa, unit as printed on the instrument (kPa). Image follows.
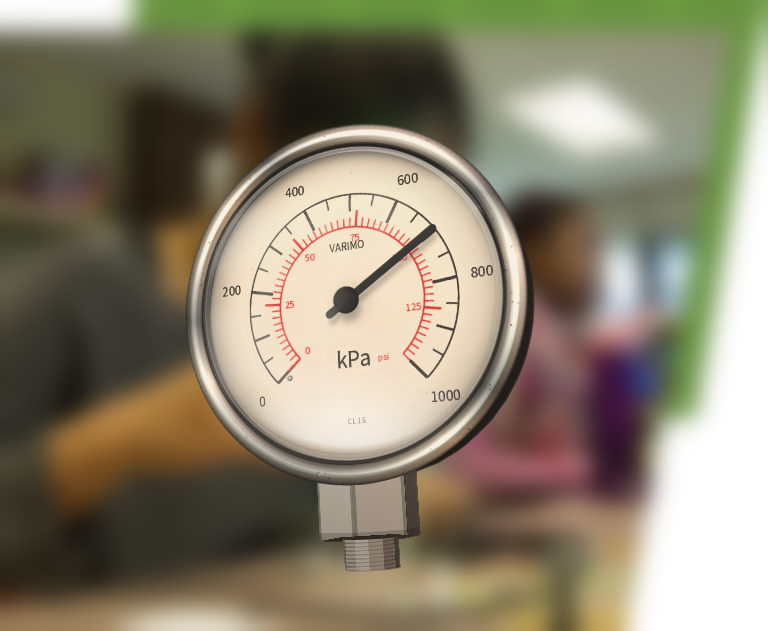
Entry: 700kPa
